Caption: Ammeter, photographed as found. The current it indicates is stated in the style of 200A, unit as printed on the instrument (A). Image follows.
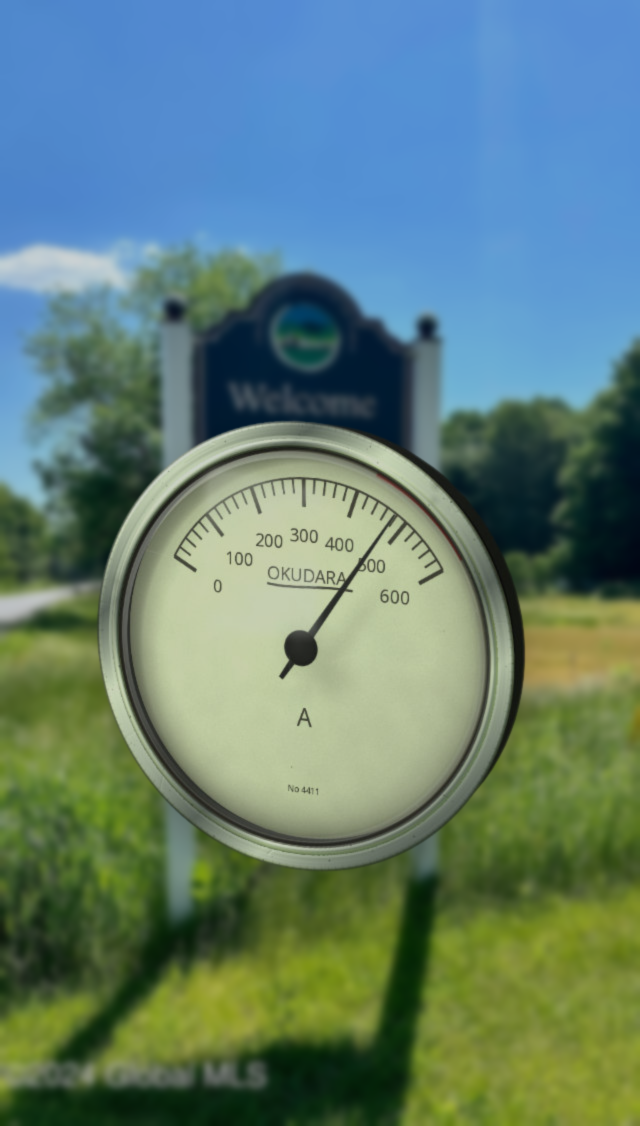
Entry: 480A
